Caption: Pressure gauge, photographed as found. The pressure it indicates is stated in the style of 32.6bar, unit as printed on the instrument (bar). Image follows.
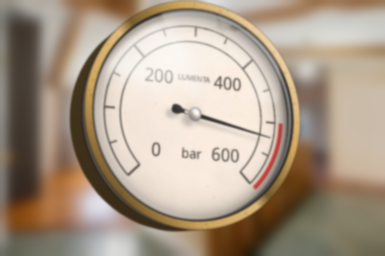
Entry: 525bar
